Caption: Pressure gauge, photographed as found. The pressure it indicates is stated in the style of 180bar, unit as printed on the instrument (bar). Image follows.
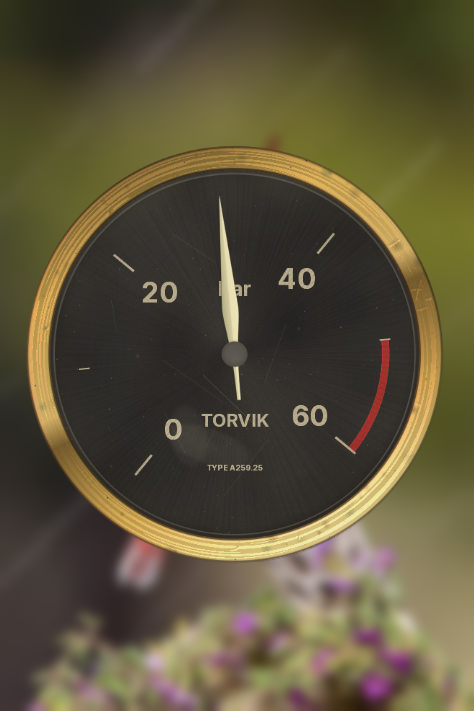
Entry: 30bar
